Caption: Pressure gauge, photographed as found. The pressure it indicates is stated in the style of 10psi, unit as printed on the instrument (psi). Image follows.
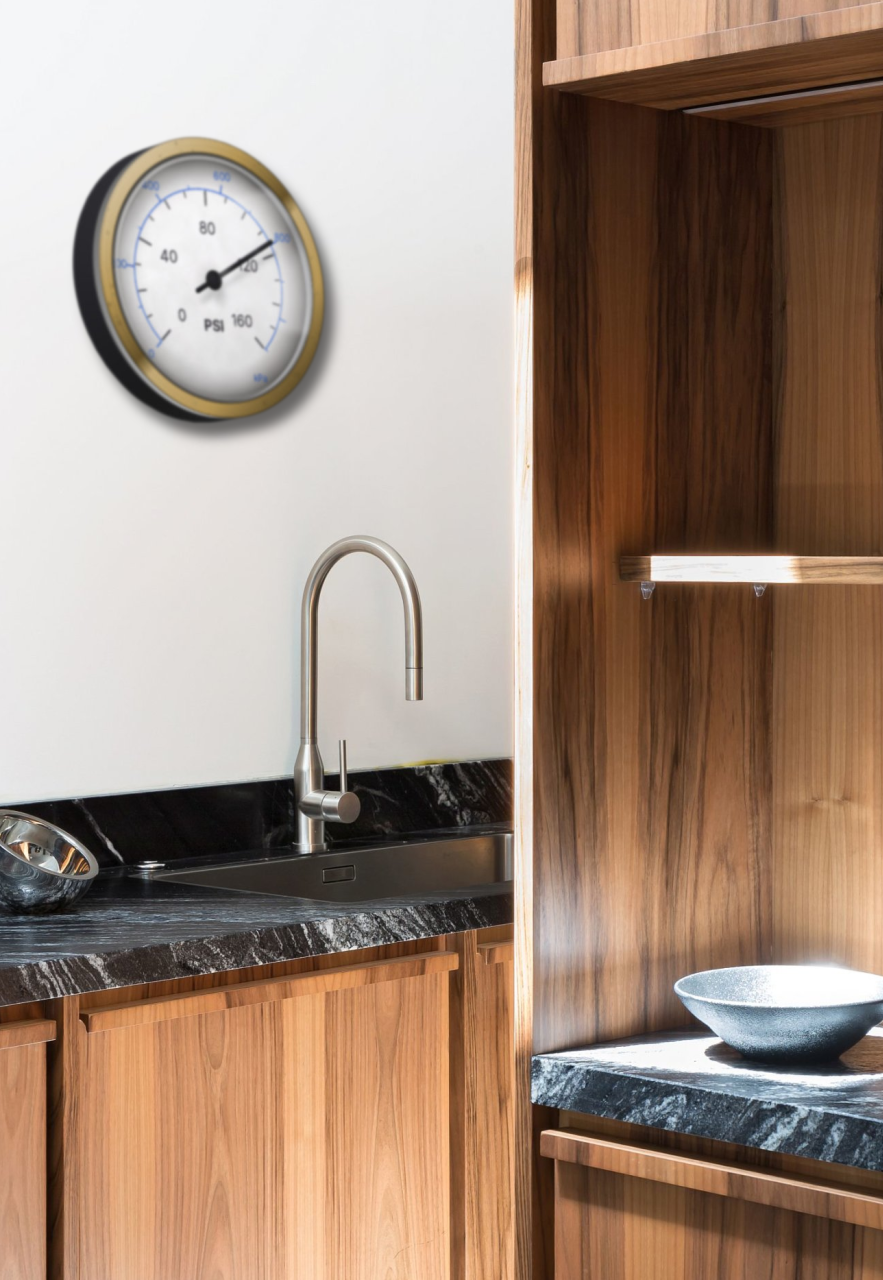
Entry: 115psi
